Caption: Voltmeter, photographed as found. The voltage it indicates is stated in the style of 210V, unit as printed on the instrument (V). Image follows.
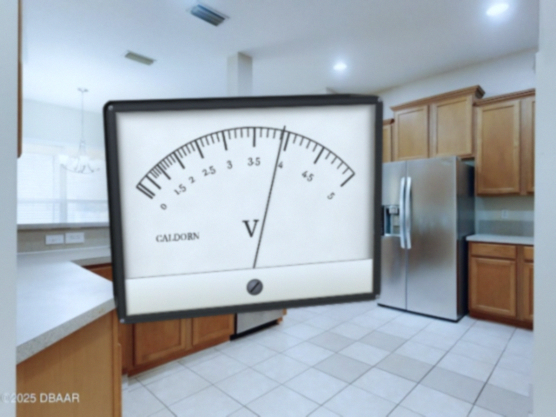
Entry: 3.9V
